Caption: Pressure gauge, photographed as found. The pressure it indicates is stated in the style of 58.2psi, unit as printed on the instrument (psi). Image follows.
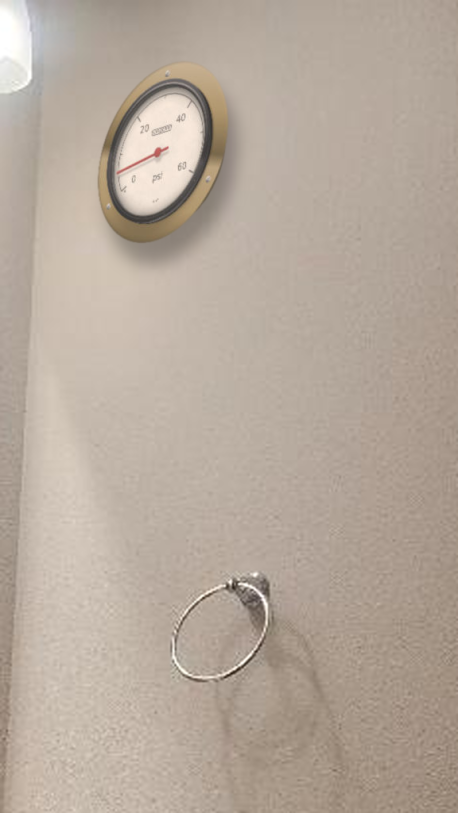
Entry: 5psi
